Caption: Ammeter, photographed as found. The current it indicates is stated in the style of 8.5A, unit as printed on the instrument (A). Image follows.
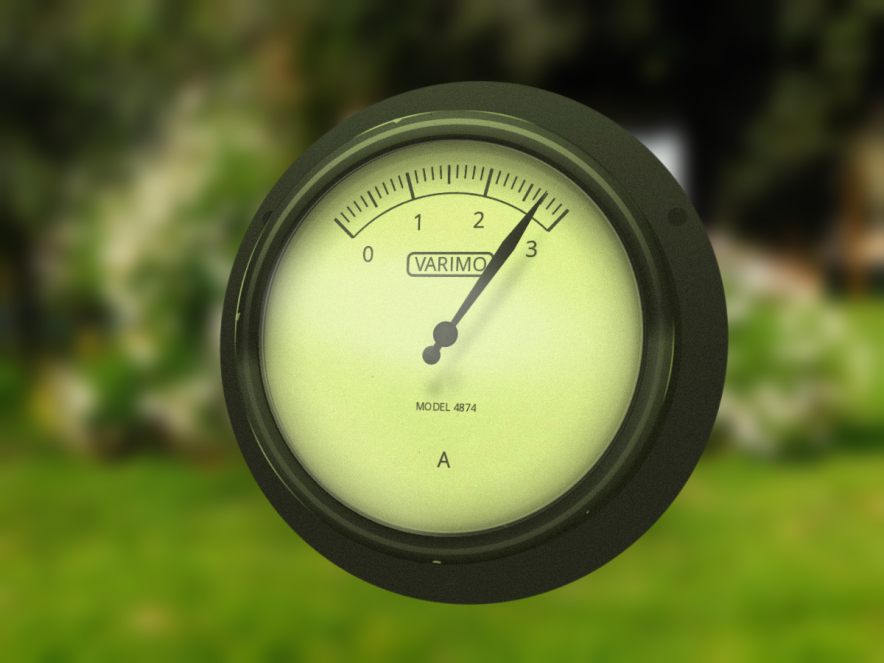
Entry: 2.7A
